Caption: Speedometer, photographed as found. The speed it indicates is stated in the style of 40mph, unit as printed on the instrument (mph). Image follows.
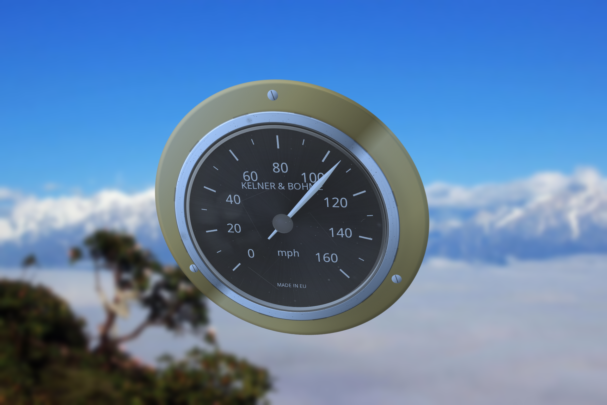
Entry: 105mph
